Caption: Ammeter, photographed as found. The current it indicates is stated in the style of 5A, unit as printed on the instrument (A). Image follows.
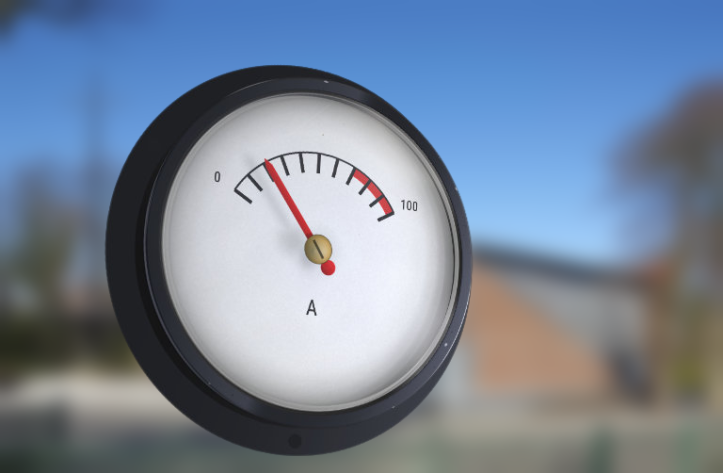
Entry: 20A
